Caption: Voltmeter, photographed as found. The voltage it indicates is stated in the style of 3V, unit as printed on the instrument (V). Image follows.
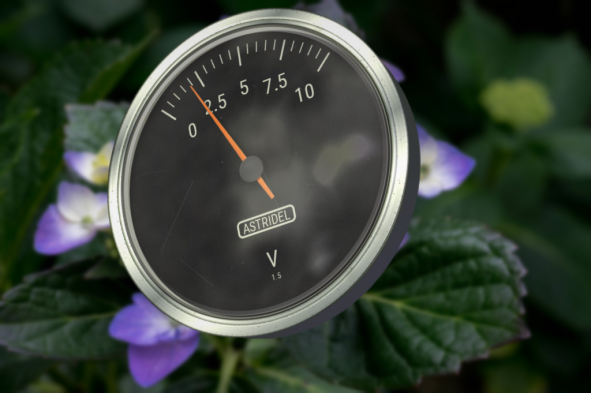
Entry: 2V
